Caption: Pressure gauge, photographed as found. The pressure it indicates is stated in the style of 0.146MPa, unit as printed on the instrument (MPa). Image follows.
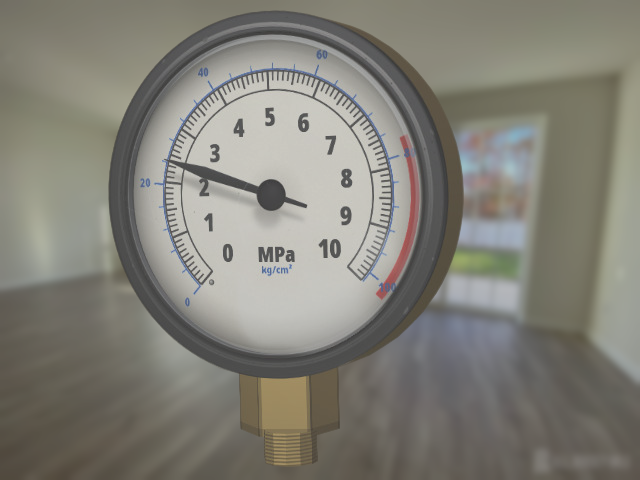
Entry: 2.4MPa
